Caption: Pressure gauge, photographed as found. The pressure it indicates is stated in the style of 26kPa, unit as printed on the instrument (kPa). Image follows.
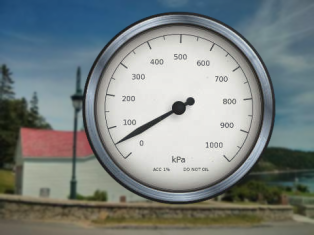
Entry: 50kPa
